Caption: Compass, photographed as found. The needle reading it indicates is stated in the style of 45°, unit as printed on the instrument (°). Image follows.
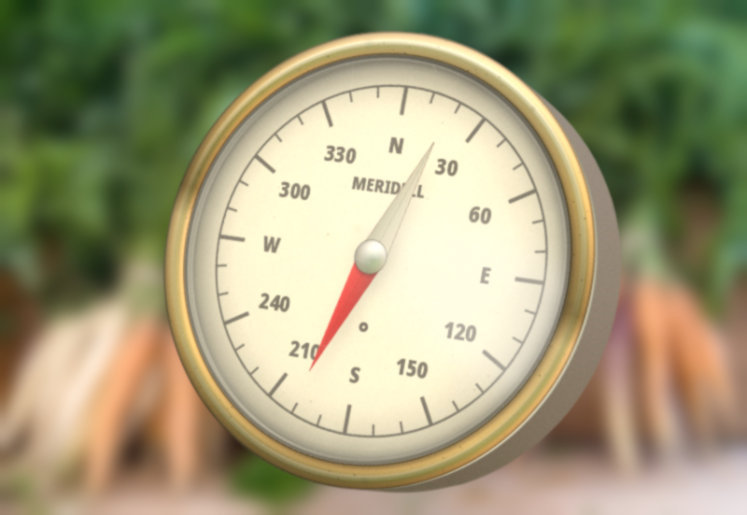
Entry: 200°
